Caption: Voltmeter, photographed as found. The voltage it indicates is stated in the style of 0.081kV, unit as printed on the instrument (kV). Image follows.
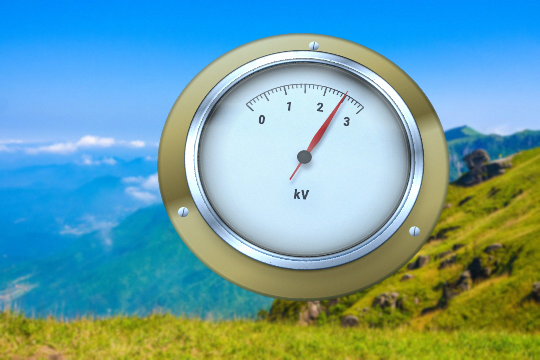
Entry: 2.5kV
